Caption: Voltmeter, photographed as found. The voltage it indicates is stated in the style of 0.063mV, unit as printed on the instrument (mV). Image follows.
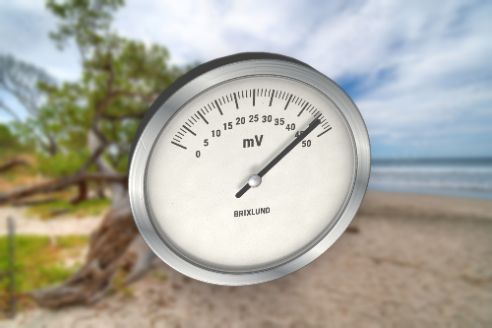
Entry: 45mV
